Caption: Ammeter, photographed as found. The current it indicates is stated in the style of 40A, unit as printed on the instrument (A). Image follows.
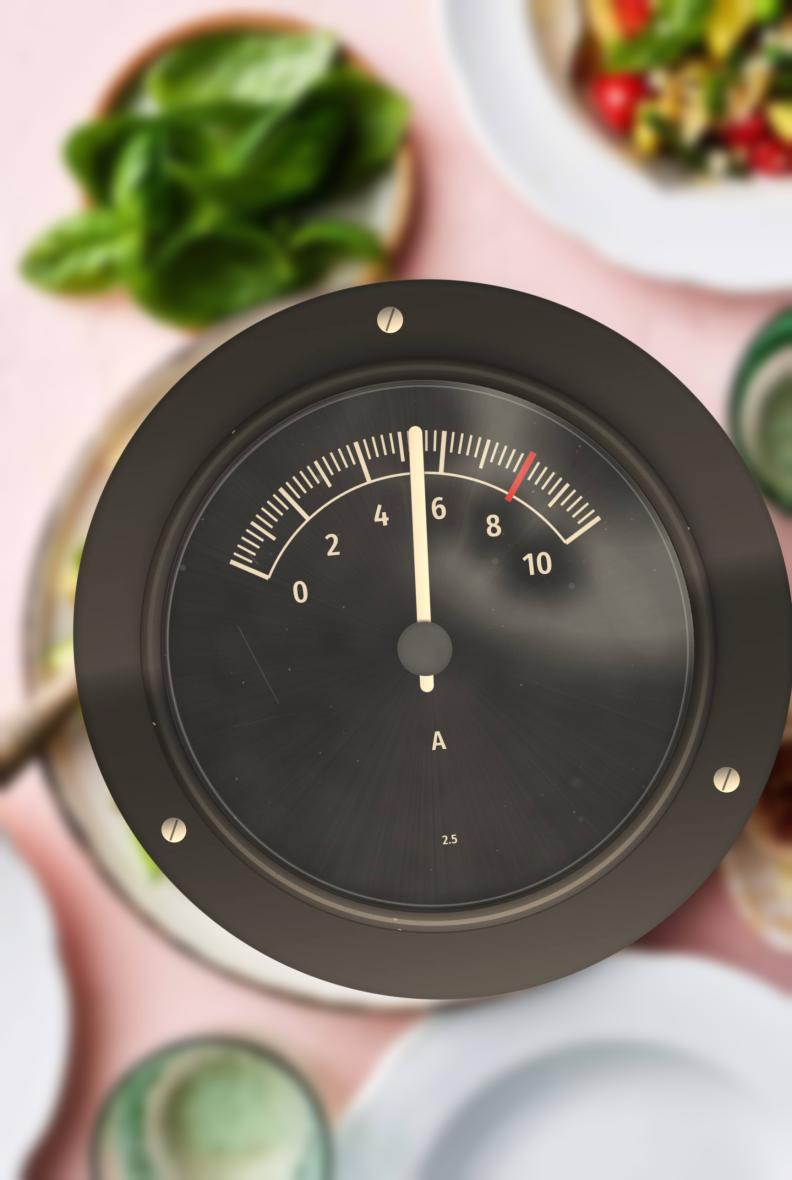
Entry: 5.4A
